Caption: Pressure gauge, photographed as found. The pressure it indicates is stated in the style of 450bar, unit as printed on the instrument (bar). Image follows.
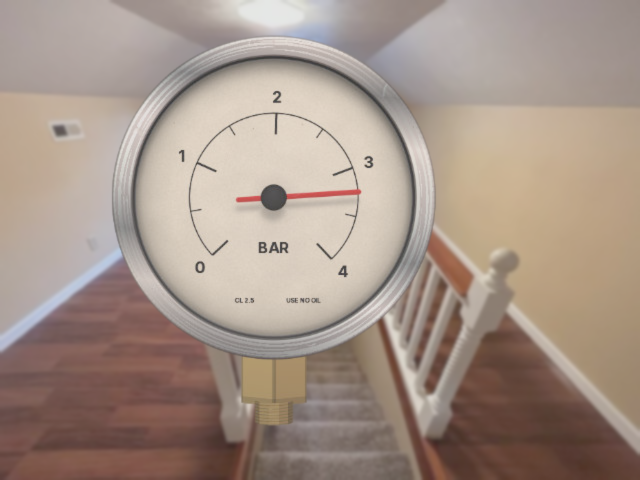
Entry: 3.25bar
